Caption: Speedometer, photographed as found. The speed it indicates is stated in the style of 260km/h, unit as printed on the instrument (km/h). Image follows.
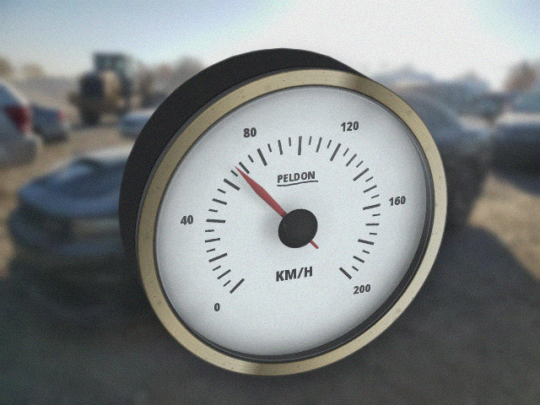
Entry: 67.5km/h
